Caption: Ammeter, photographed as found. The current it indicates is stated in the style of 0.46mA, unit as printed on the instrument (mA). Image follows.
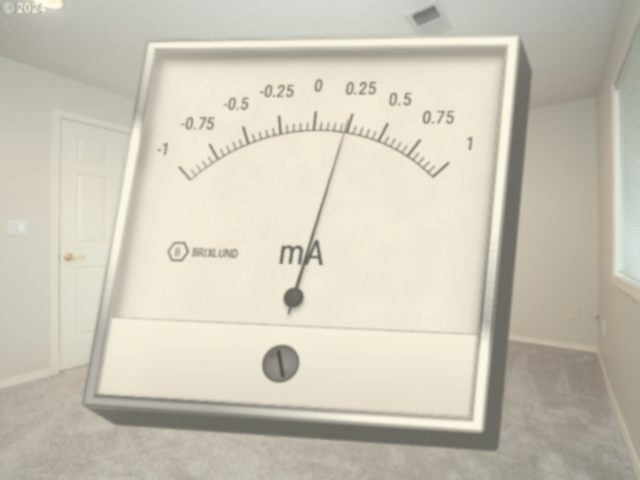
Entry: 0.25mA
